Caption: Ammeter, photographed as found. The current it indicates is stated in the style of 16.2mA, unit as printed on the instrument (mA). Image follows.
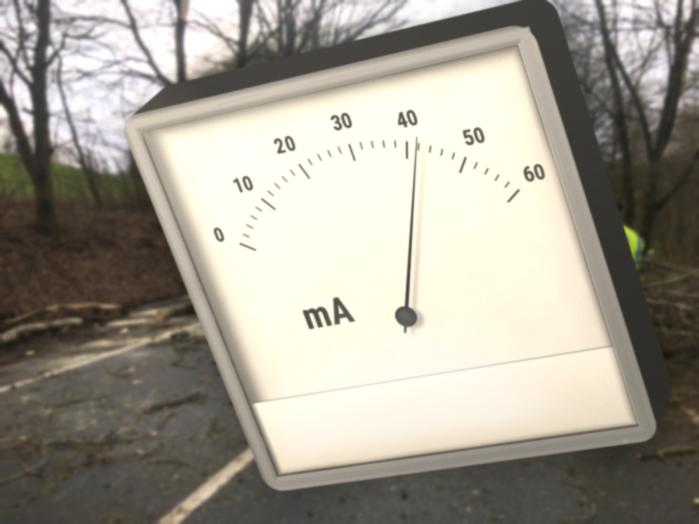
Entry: 42mA
